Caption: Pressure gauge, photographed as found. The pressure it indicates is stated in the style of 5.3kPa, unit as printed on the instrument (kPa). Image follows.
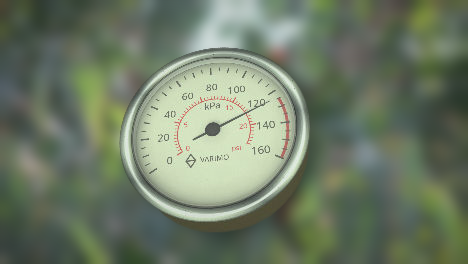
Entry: 125kPa
